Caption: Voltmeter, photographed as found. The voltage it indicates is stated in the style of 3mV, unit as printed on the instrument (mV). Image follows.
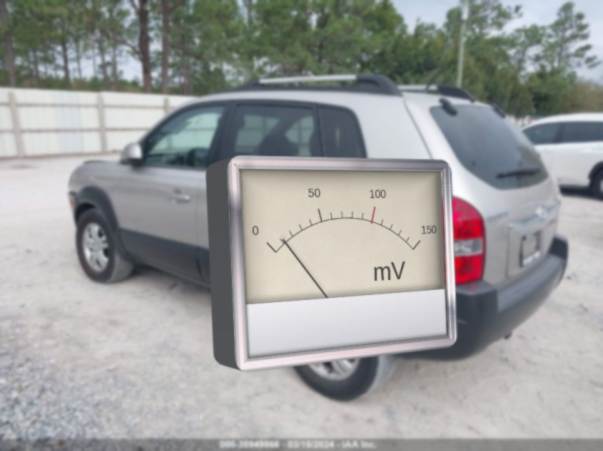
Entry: 10mV
